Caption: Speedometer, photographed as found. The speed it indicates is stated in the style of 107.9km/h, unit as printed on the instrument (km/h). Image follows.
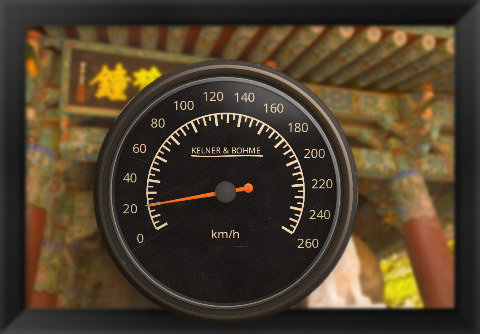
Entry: 20km/h
